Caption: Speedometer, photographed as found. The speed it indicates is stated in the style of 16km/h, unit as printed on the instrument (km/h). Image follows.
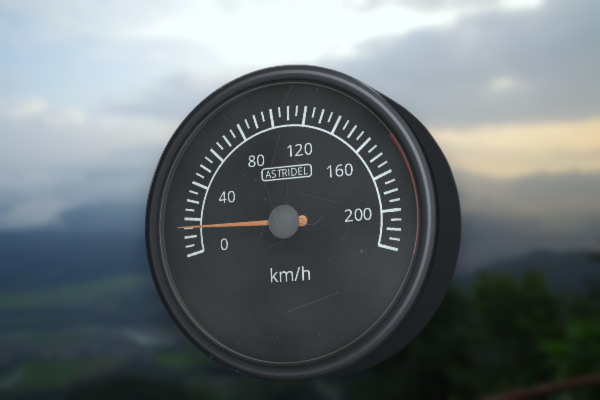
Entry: 15km/h
